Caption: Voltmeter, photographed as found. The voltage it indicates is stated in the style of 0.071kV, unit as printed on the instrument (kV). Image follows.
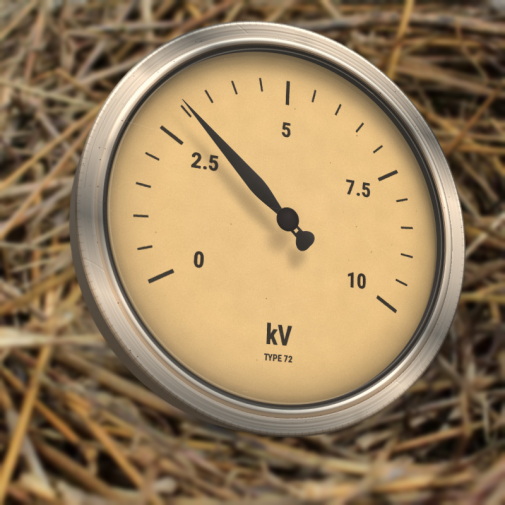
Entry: 3kV
